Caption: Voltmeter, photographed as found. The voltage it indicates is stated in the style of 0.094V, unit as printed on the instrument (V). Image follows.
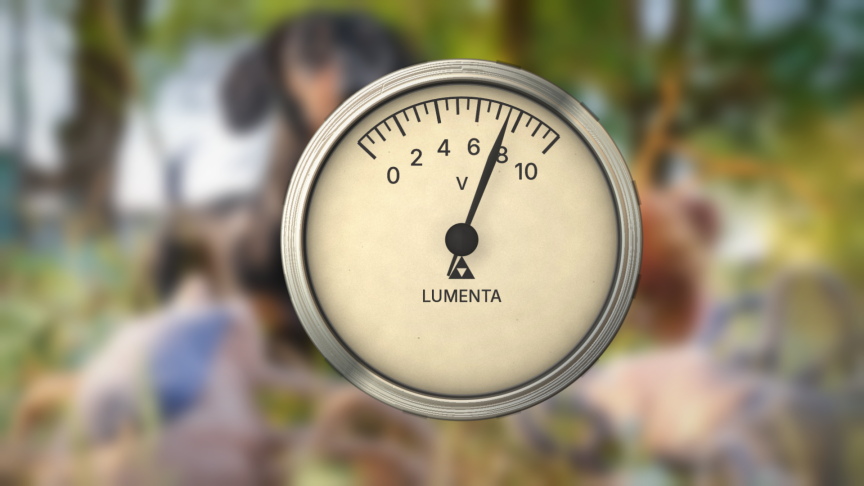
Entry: 7.5V
